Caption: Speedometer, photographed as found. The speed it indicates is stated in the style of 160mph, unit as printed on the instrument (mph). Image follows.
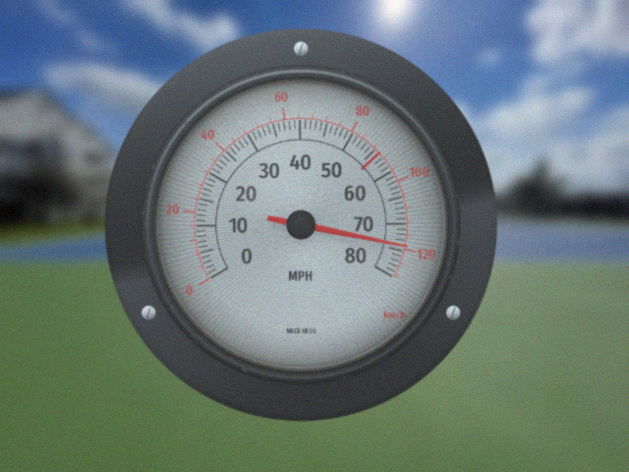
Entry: 74mph
